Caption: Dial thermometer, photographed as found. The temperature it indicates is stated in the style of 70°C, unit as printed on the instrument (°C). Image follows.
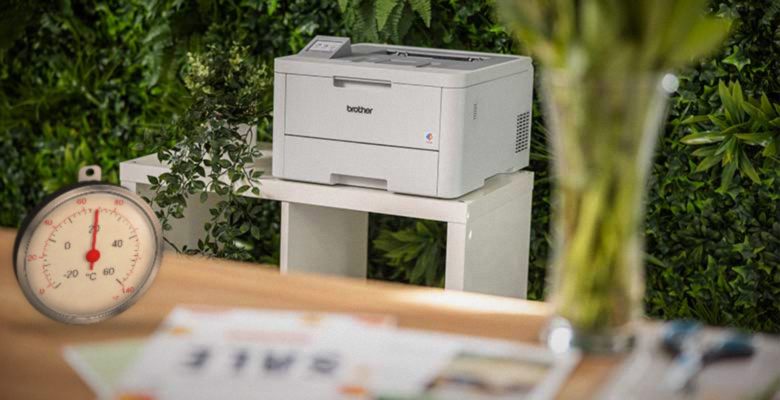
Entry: 20°C
